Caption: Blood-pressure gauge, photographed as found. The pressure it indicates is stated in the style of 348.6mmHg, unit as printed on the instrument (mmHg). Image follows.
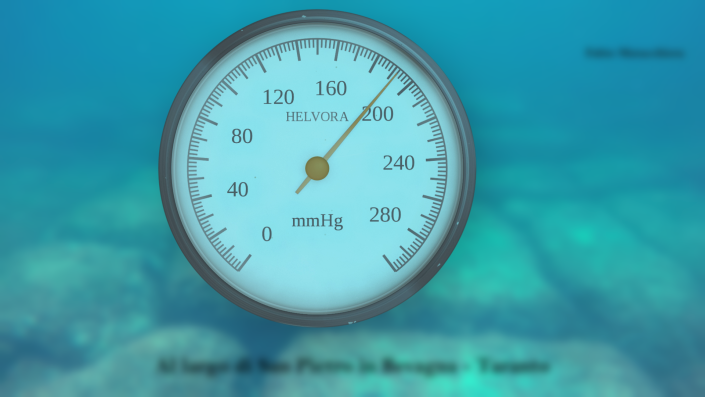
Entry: 192mmHg
